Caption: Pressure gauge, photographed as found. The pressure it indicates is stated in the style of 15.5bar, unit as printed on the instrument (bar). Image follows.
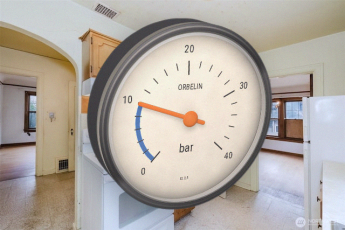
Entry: 10bar
